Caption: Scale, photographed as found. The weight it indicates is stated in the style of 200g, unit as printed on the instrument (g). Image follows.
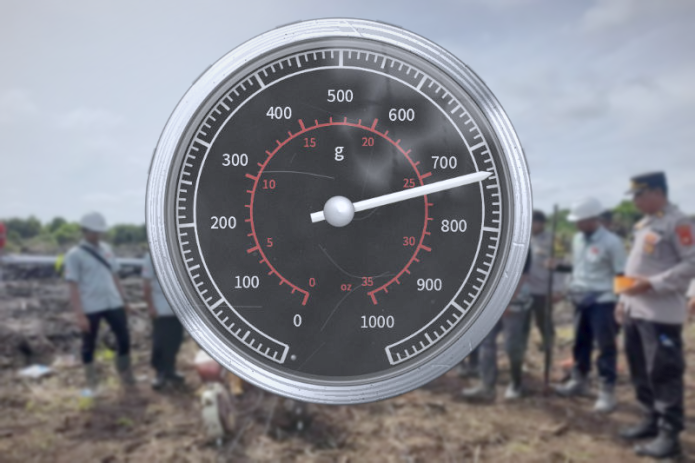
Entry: 735g
